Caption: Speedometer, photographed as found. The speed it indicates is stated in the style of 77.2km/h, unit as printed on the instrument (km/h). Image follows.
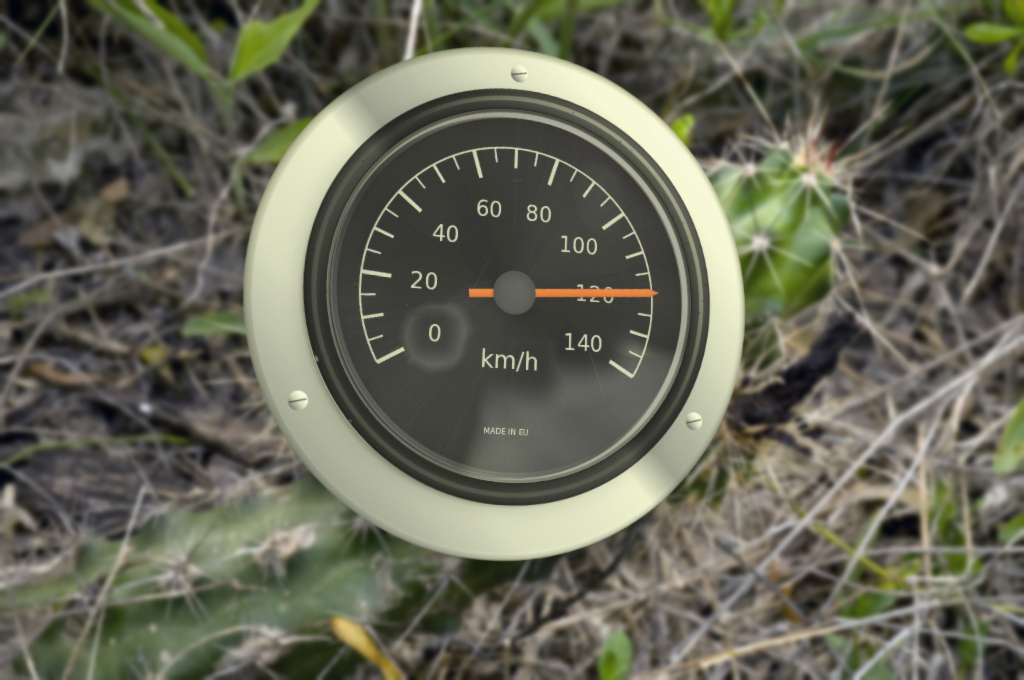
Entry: 120km/h
